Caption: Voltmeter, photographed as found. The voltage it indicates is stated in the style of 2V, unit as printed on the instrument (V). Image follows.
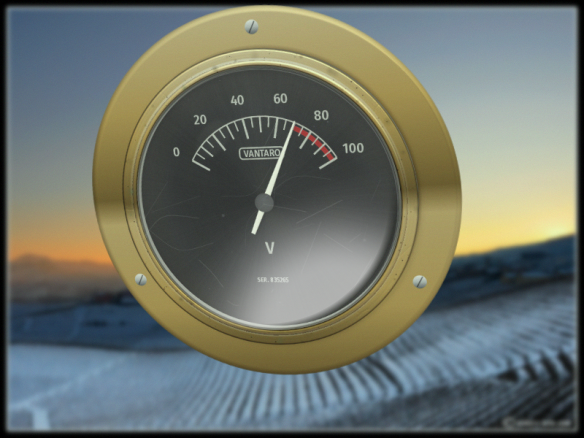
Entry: 70V
